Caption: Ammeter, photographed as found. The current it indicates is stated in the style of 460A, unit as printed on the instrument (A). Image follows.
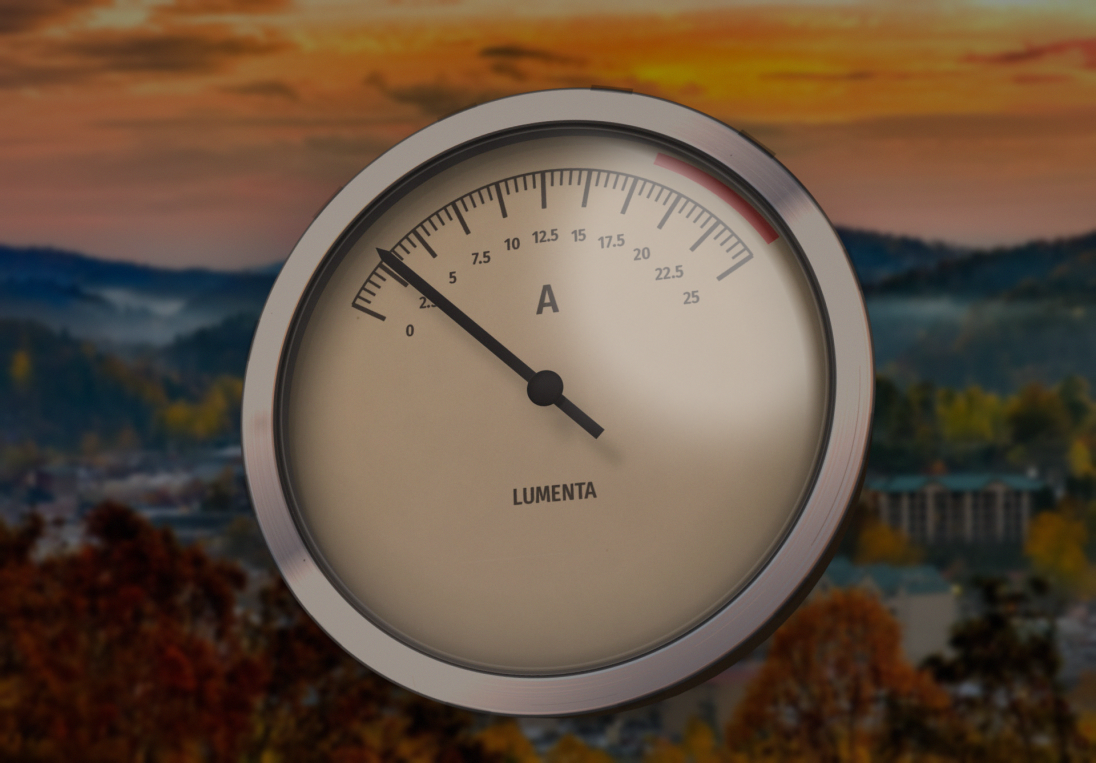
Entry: 3A
